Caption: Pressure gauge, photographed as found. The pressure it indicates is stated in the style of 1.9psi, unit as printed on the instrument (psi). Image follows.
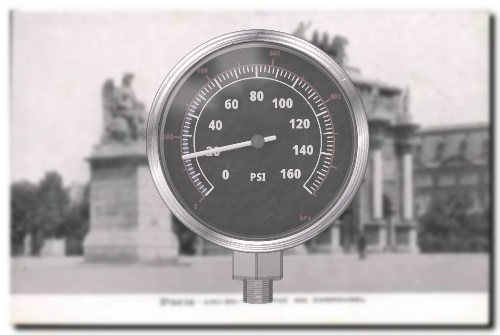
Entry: 20psi
